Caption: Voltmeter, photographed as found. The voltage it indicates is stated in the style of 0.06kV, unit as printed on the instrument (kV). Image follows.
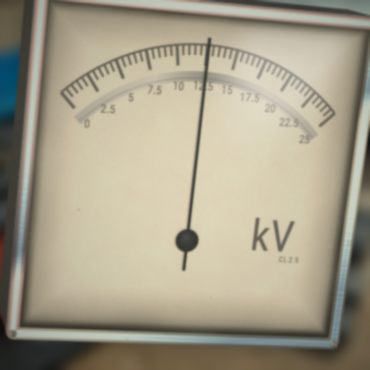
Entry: 12.5kV
